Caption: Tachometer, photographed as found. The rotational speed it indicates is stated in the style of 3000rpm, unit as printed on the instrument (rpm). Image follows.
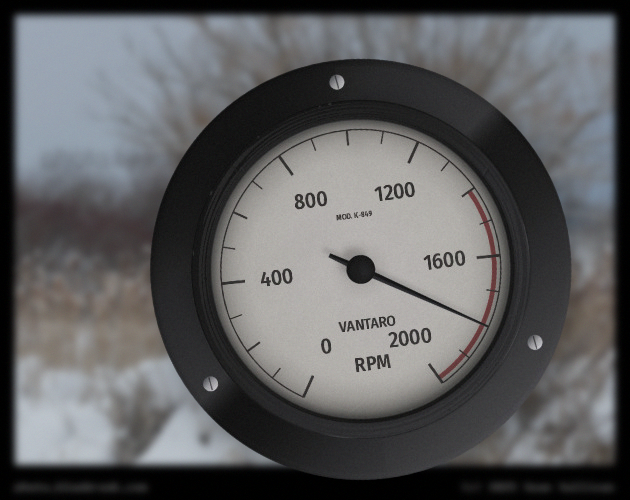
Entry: 1800rpm
